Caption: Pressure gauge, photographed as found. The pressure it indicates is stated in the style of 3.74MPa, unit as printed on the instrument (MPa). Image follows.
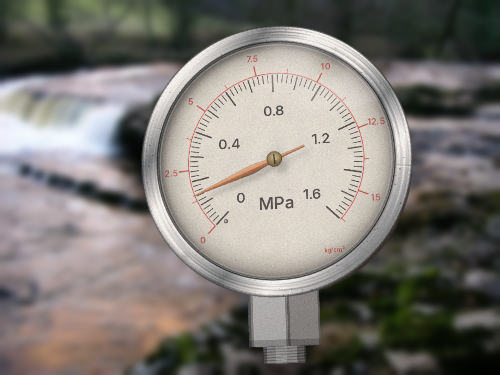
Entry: 0.14MPa
